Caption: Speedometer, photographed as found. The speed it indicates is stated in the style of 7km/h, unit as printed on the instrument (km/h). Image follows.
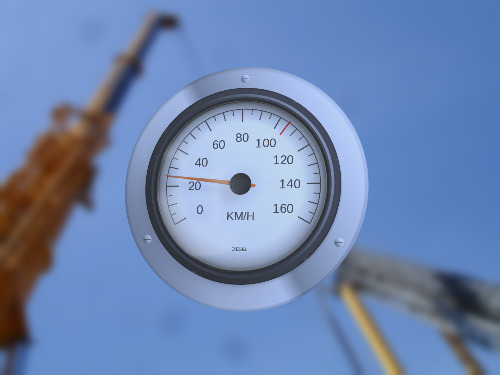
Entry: 25km/h
